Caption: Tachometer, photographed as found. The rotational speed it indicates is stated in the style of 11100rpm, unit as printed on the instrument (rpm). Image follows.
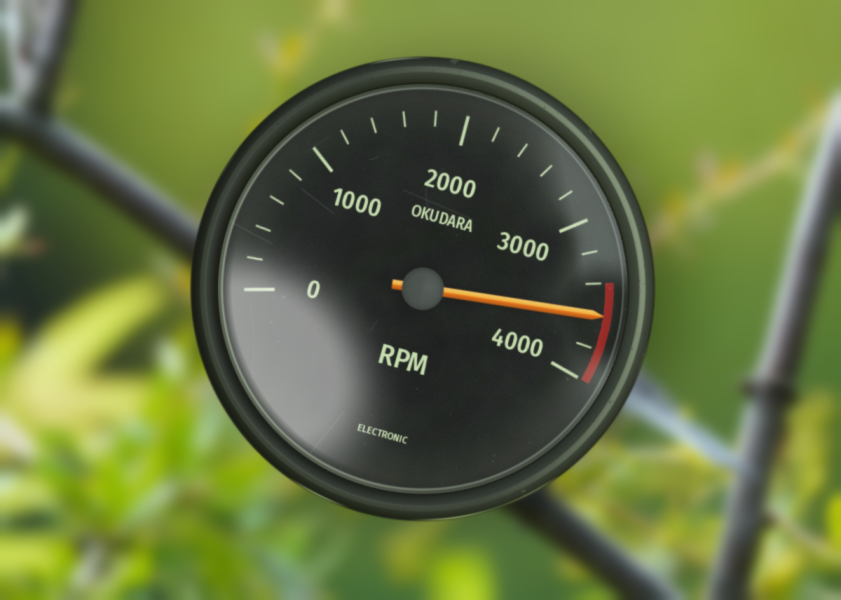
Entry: 3600rpm
